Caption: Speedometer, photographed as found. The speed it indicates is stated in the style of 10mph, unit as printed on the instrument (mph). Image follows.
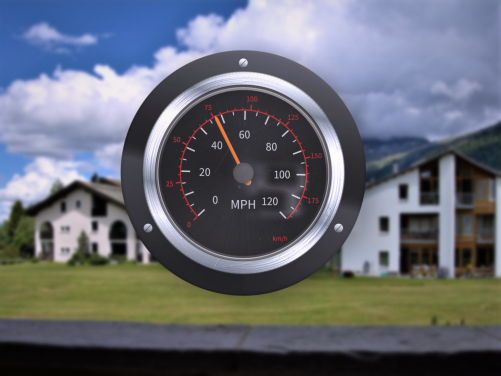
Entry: 47.5mph
